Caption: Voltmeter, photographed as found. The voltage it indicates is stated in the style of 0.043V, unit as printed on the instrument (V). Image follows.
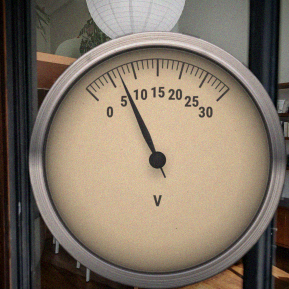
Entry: 7V
